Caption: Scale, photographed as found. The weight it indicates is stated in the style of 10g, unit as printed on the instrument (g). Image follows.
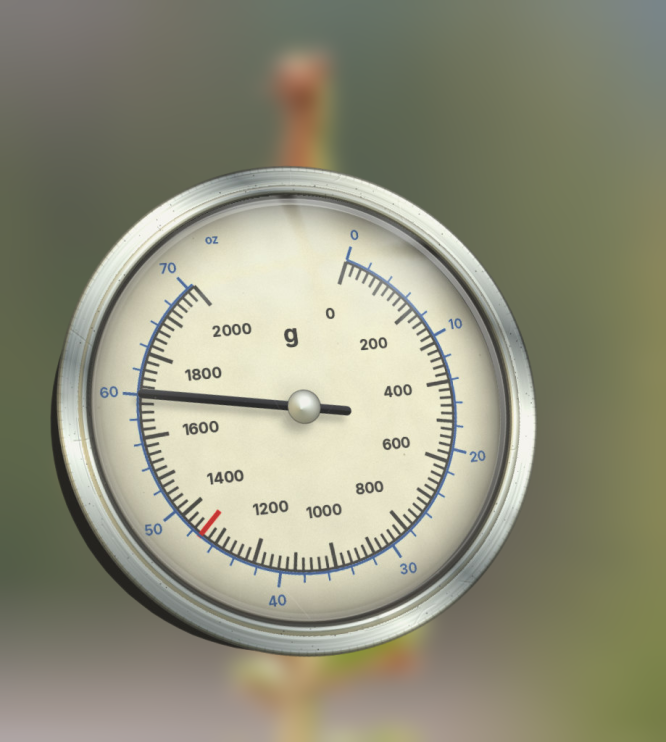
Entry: 1700g
